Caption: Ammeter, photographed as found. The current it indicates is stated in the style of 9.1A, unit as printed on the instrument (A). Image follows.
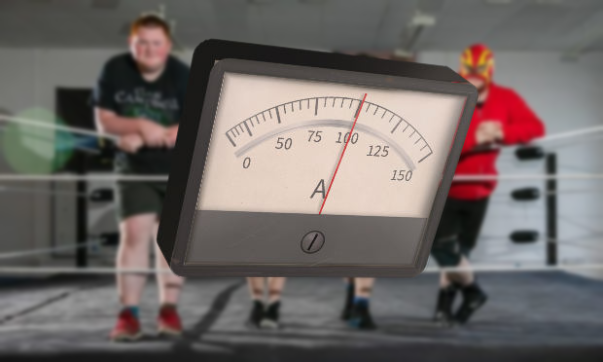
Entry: 100A
